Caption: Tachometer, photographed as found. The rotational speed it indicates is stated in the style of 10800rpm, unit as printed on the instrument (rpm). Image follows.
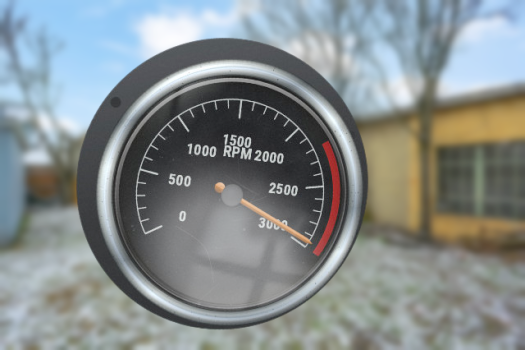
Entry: 2950rpm
